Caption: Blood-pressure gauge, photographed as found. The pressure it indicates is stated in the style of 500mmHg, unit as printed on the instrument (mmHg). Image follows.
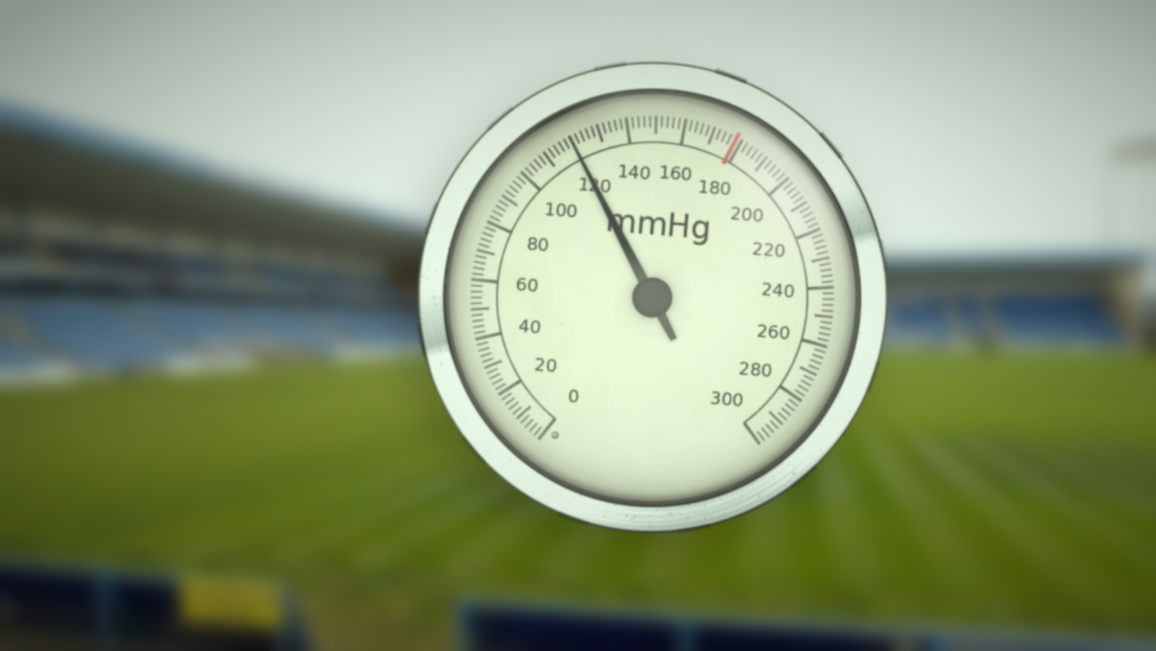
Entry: 120mmHg
